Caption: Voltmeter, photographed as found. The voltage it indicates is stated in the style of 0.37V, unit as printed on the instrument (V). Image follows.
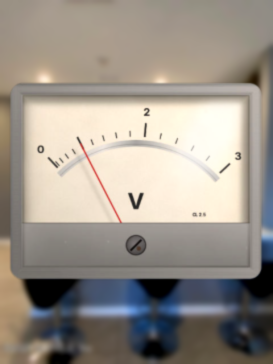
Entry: 1V
